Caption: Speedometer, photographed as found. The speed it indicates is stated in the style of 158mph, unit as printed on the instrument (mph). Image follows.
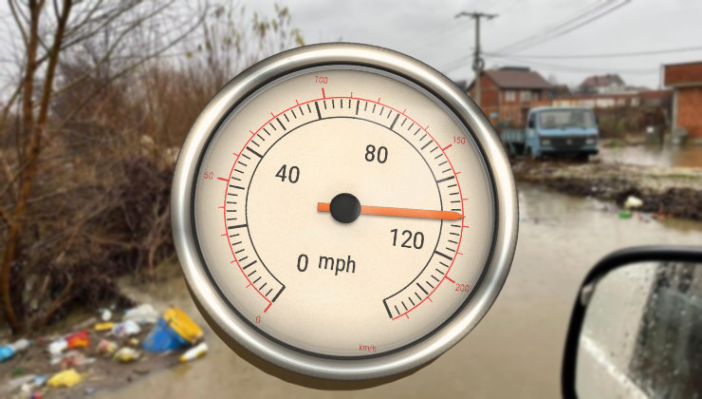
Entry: 110mph
